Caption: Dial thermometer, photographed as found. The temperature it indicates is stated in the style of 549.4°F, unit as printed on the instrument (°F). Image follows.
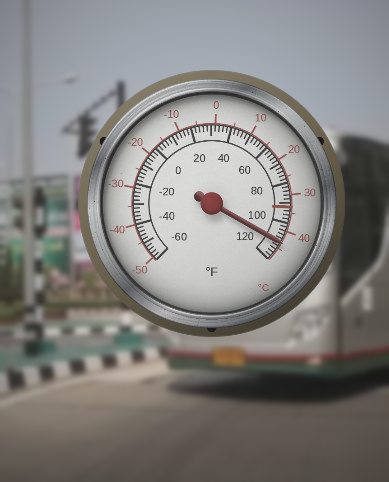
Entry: 110°F
